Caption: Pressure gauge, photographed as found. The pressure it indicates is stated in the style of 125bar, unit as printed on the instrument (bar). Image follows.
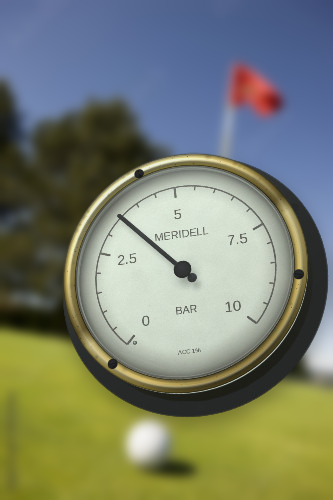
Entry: 3.5bar
